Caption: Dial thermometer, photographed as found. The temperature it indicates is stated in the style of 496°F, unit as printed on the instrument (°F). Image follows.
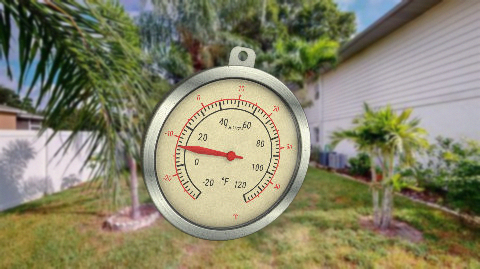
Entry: 10°F
